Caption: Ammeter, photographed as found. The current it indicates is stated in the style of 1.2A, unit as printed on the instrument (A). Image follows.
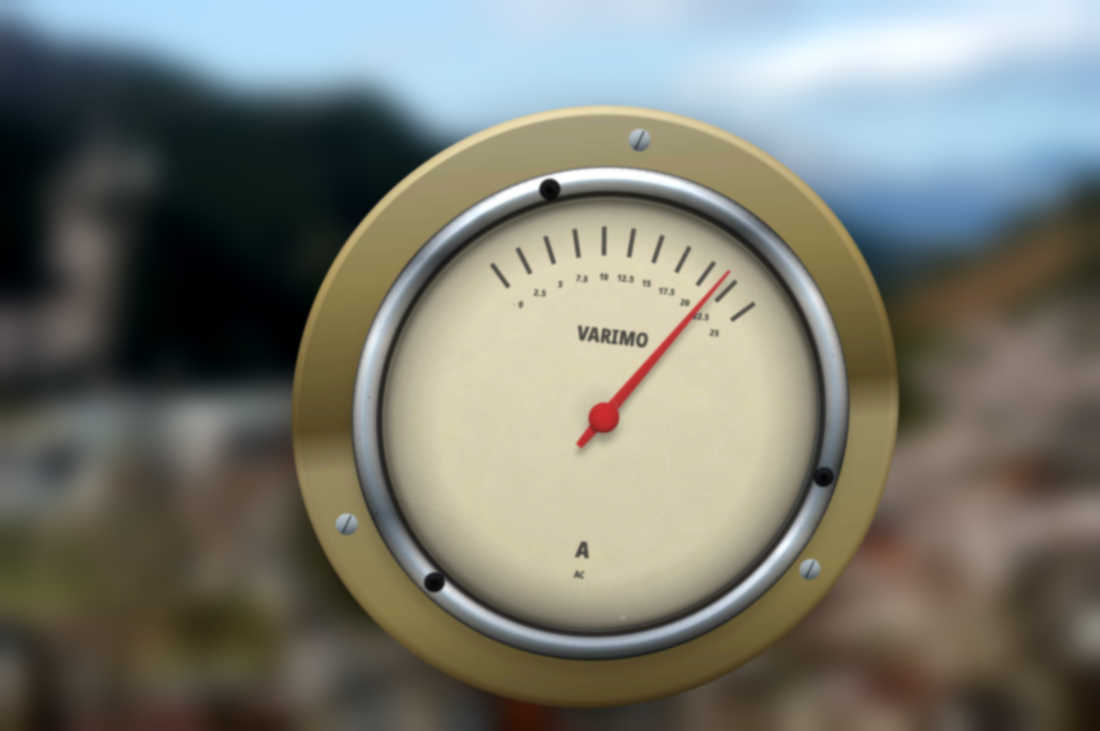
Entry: 21.25A
